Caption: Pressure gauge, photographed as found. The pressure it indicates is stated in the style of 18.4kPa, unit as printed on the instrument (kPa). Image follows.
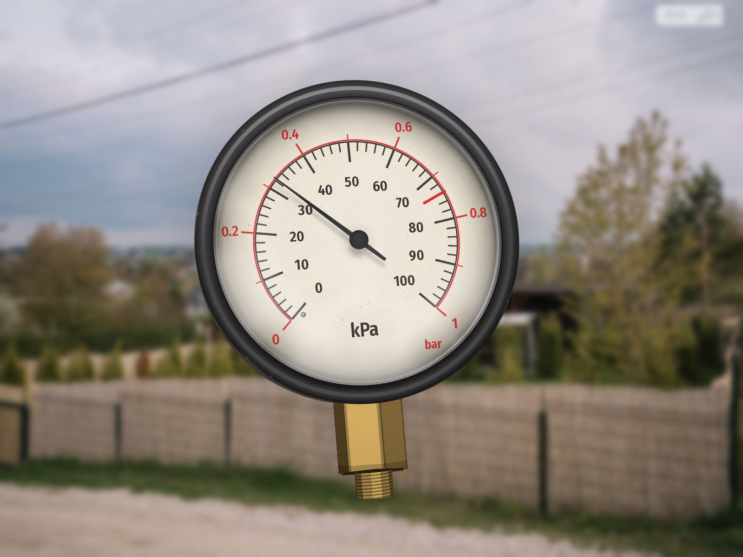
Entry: 32kPa
